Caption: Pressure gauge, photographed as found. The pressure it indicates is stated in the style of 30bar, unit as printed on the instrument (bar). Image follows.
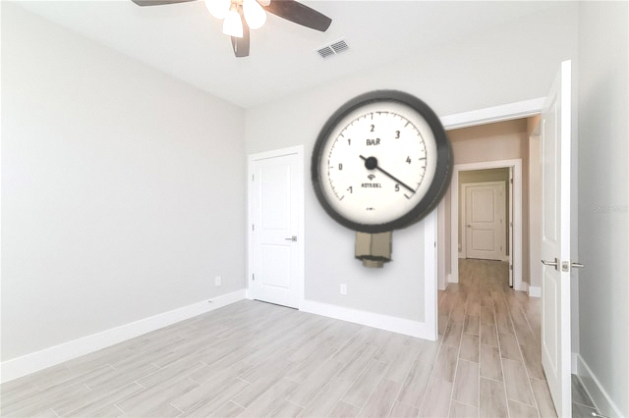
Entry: 4.8bar
